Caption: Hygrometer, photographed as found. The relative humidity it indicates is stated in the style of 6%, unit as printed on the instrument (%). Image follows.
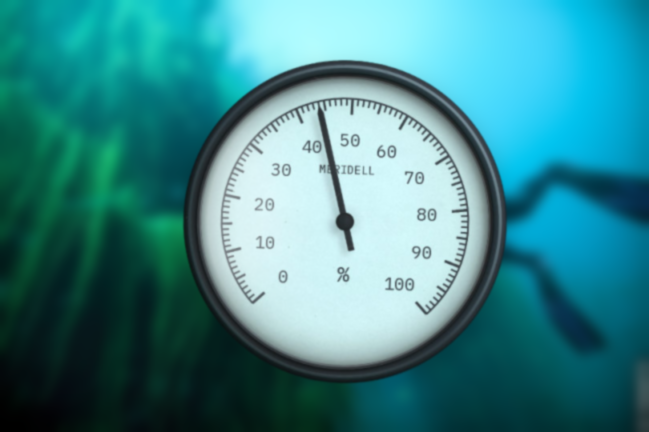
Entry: 44%
